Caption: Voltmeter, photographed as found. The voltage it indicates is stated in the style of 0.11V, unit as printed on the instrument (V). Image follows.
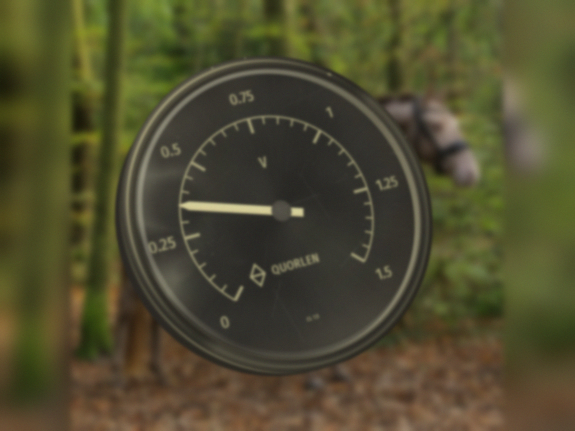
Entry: 0.35V
